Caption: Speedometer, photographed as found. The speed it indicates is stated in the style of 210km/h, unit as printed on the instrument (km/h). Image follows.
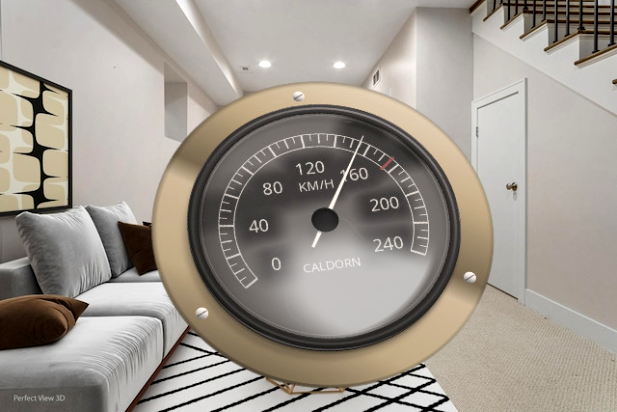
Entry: 155km/h
